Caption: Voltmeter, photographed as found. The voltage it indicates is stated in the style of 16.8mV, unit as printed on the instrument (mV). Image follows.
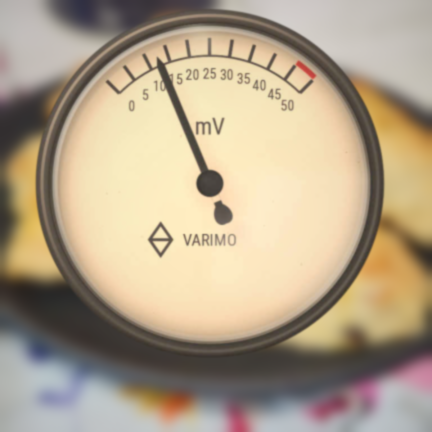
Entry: 12.5mV
